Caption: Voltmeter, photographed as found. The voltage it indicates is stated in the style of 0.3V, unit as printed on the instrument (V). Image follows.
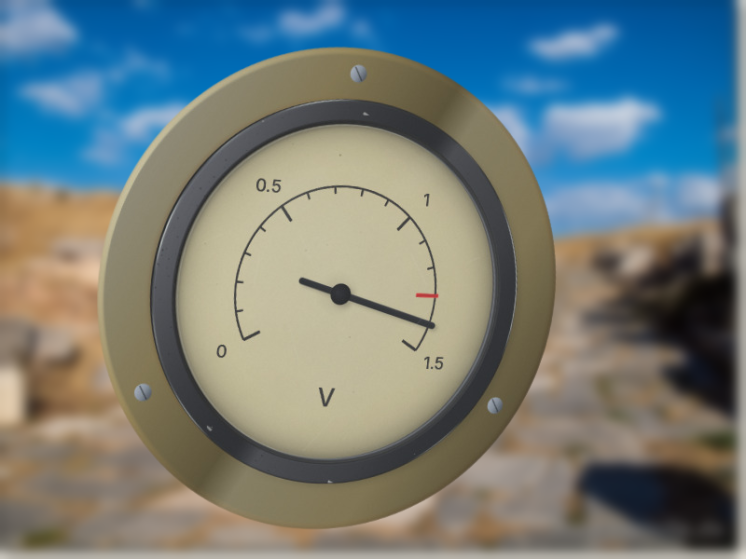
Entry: 1.4V
